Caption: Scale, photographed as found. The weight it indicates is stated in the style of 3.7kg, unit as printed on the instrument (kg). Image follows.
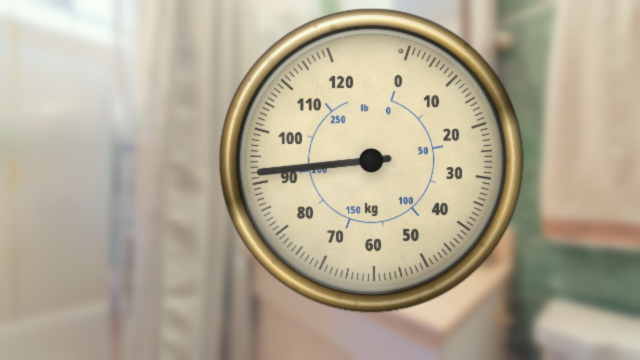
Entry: 92kg
